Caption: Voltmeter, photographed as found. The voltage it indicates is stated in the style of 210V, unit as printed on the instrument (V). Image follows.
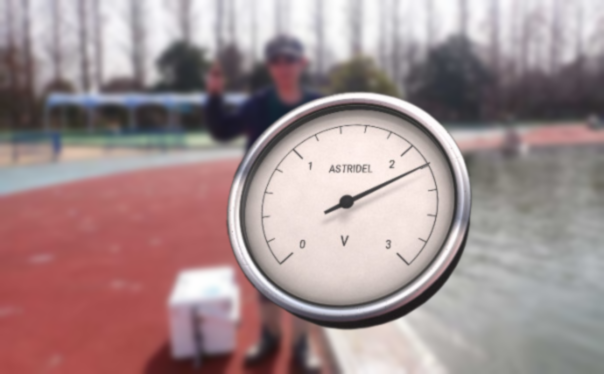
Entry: 2.2V
